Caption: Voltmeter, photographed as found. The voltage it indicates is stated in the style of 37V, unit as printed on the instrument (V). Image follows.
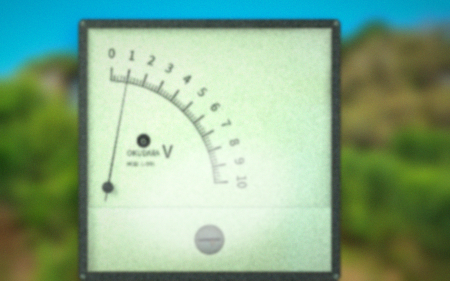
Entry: 1V
